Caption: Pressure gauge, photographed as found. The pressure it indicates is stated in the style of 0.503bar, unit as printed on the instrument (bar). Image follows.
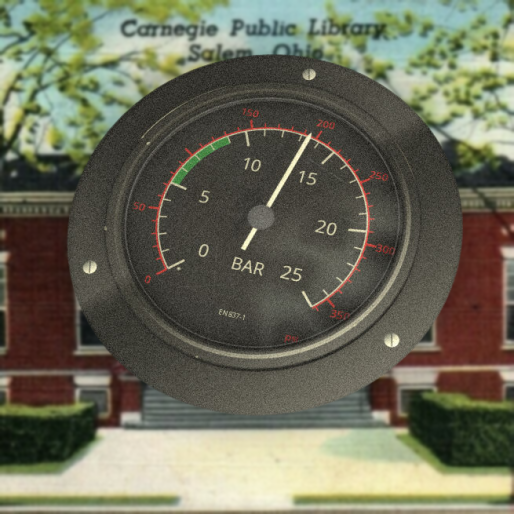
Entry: 13.5bar
